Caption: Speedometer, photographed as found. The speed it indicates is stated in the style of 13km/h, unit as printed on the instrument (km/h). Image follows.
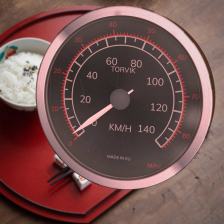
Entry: 2.5km/h
